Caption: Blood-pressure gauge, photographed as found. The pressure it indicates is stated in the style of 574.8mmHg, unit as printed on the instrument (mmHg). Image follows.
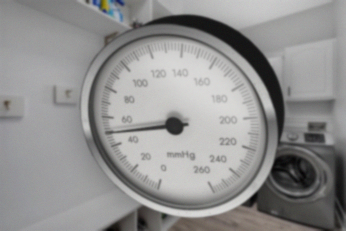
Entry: 50mmHg
